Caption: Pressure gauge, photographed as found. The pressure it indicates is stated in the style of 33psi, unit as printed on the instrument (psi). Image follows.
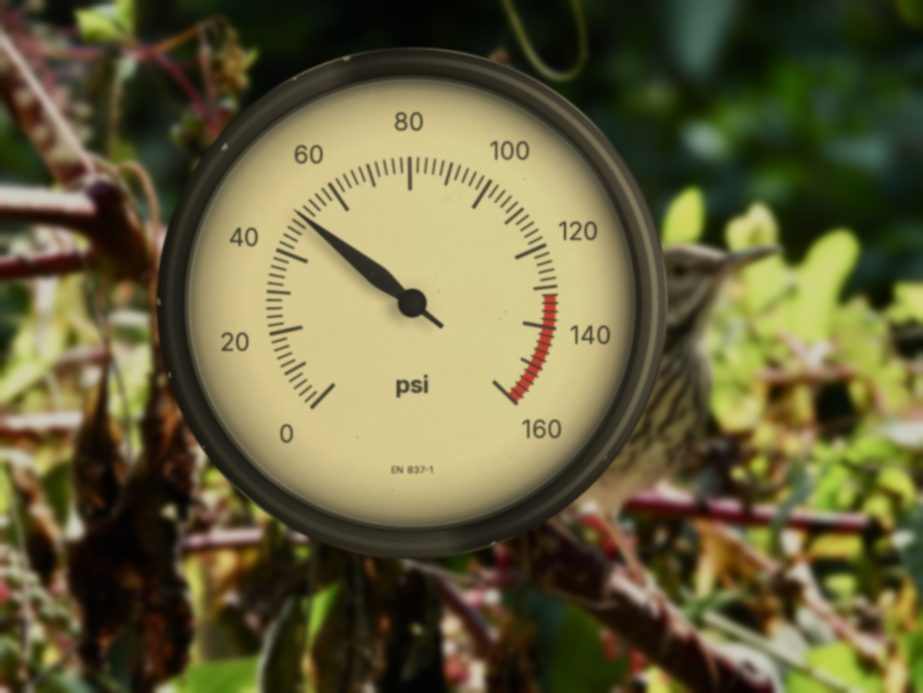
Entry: 50psi
